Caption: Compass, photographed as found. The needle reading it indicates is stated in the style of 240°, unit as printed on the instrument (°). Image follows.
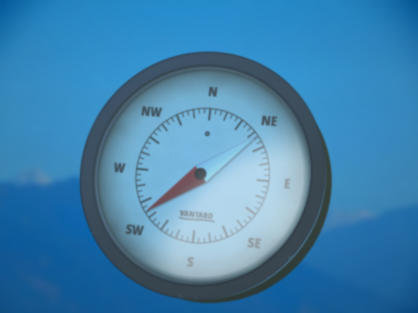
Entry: 230°
